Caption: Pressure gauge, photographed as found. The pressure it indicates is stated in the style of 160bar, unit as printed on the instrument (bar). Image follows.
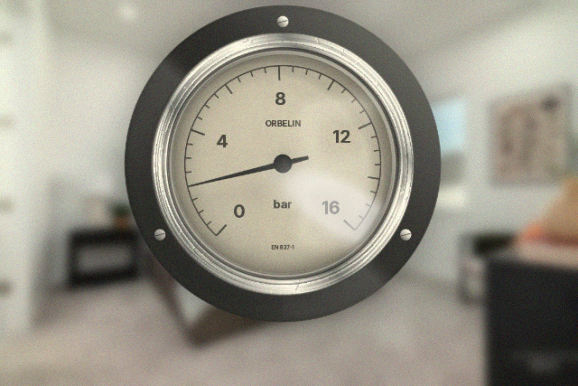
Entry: 2bar
